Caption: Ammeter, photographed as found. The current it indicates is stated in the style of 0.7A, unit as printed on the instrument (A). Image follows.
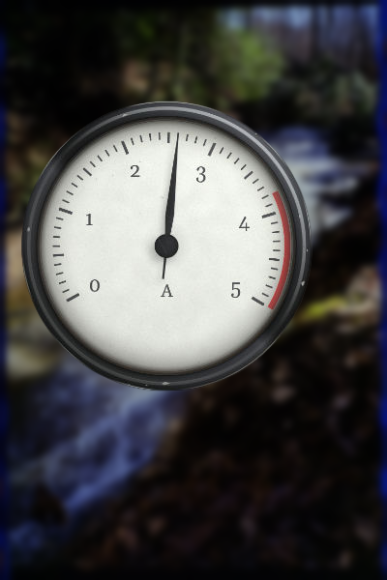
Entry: 2.6A
